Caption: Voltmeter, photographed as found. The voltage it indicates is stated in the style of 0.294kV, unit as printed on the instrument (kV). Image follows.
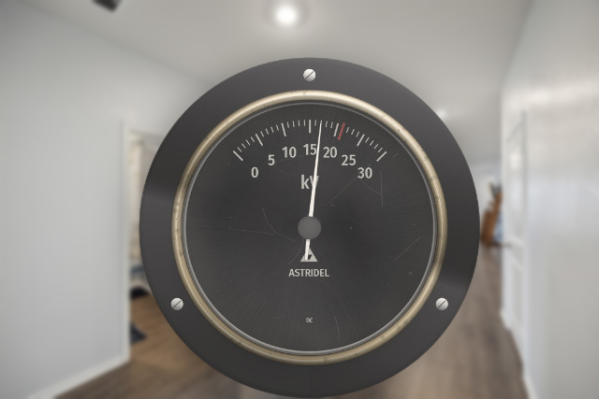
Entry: 17kV
